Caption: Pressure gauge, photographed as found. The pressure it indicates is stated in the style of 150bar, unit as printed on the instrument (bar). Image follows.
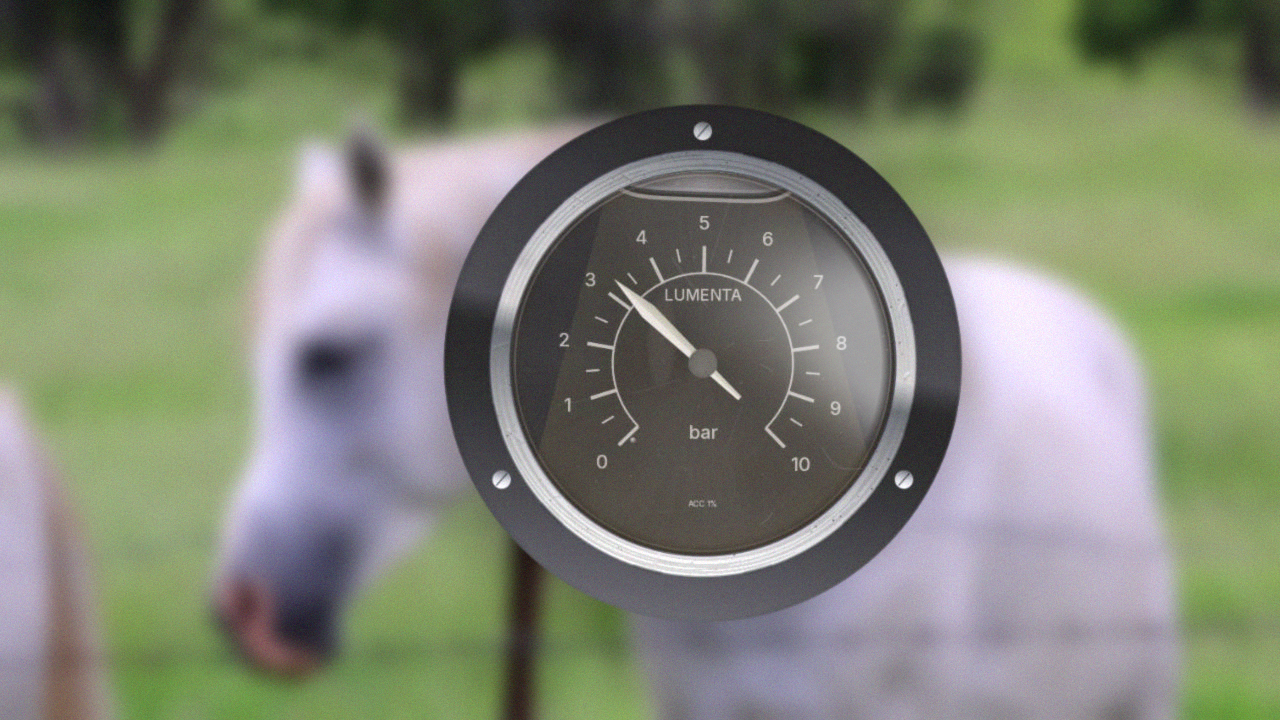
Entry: 3.25bar
